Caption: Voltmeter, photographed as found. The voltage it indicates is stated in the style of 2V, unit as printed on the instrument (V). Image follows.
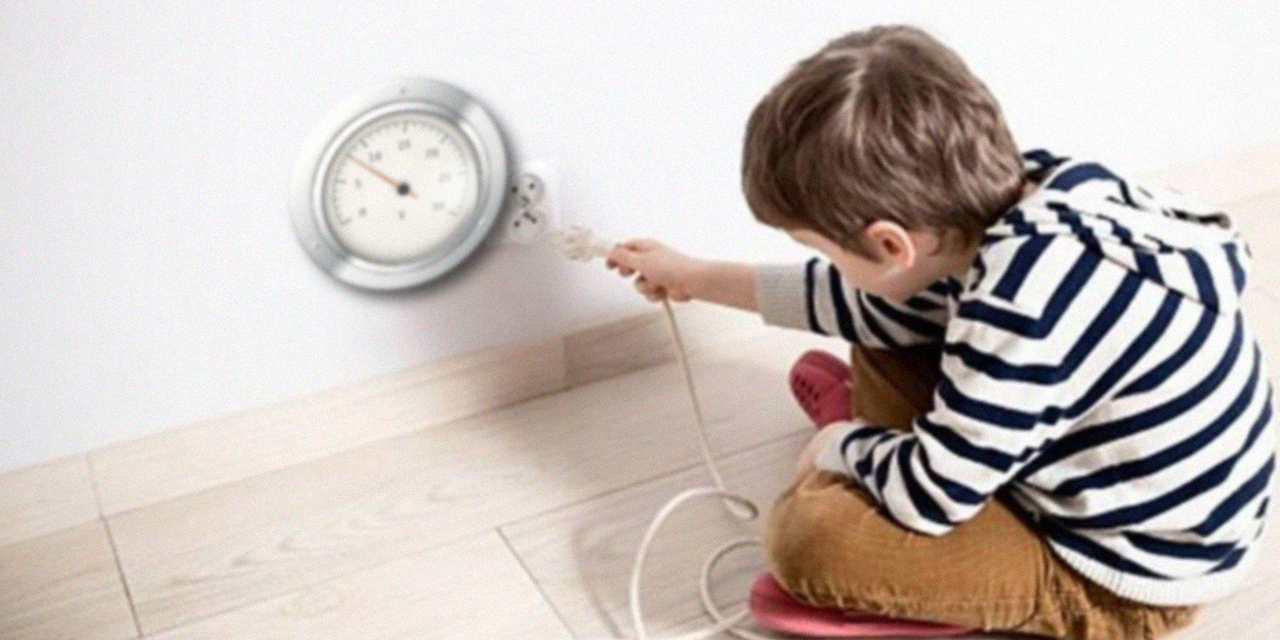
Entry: 8V
